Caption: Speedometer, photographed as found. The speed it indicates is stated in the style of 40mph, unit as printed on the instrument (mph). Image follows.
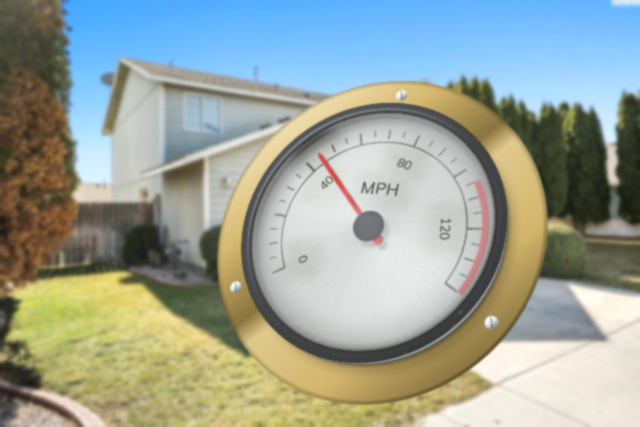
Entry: 45mph
